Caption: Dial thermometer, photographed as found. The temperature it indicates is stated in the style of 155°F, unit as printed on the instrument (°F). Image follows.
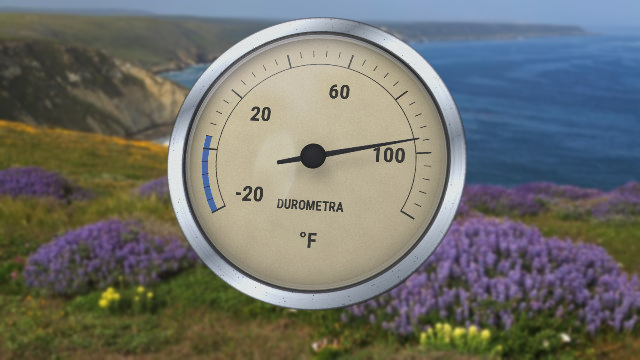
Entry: 96°F
